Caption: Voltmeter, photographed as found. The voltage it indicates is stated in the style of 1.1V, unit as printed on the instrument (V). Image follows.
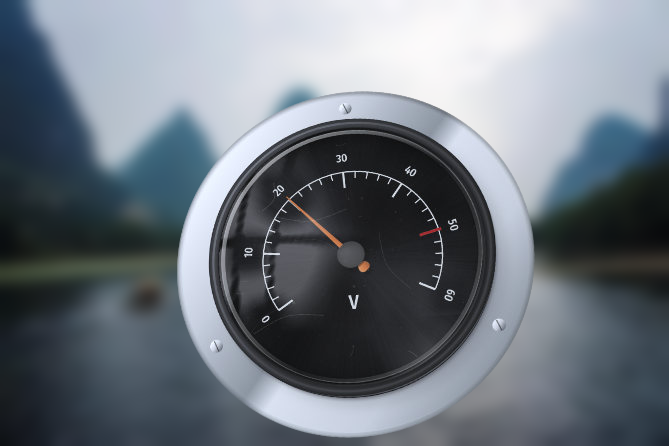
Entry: 20V
